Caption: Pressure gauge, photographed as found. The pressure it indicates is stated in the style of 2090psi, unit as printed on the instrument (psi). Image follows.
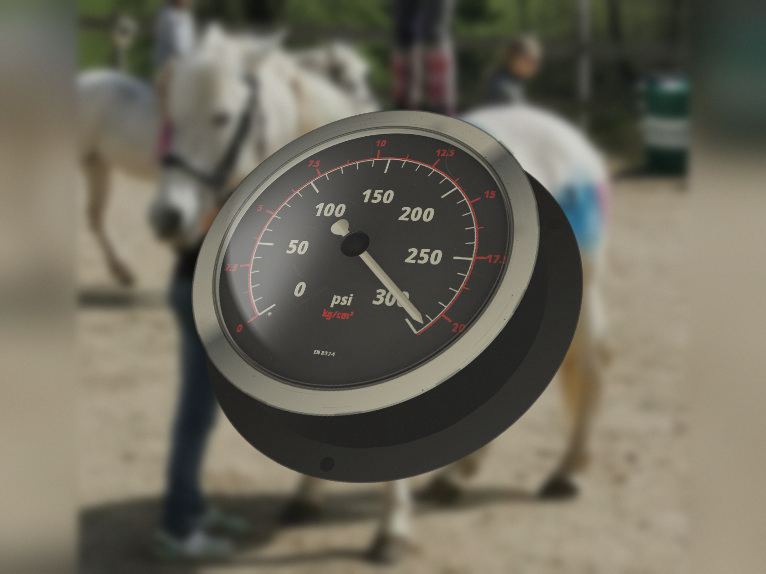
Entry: 295psi
